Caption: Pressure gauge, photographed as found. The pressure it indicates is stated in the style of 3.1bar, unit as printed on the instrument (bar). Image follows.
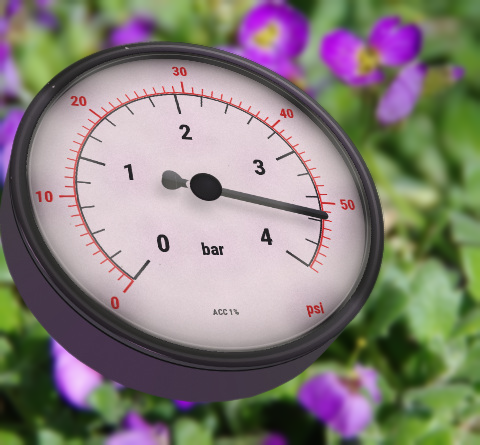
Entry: 3.6bar
